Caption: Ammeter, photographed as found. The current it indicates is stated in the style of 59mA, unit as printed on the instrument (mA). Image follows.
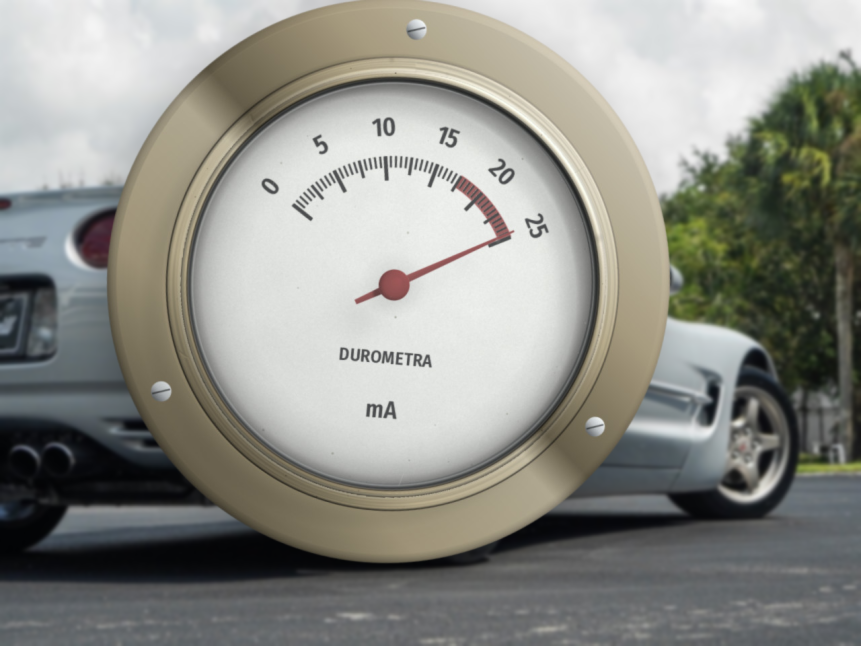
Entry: 24.5mA
